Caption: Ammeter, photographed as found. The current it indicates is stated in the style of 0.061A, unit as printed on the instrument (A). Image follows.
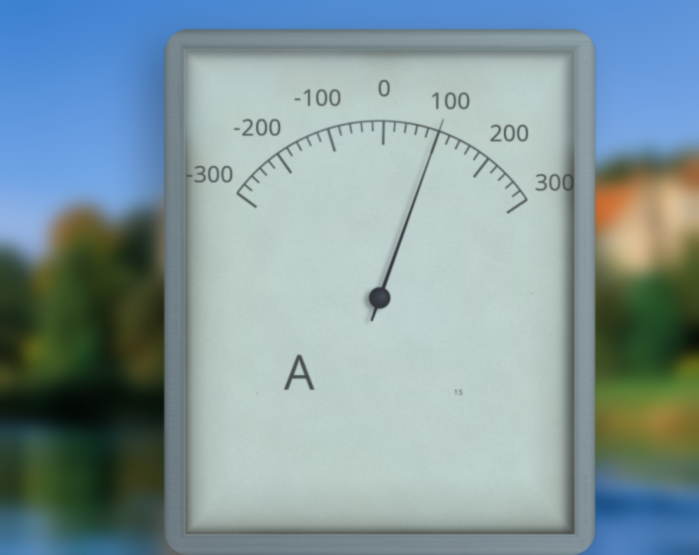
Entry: 100A
